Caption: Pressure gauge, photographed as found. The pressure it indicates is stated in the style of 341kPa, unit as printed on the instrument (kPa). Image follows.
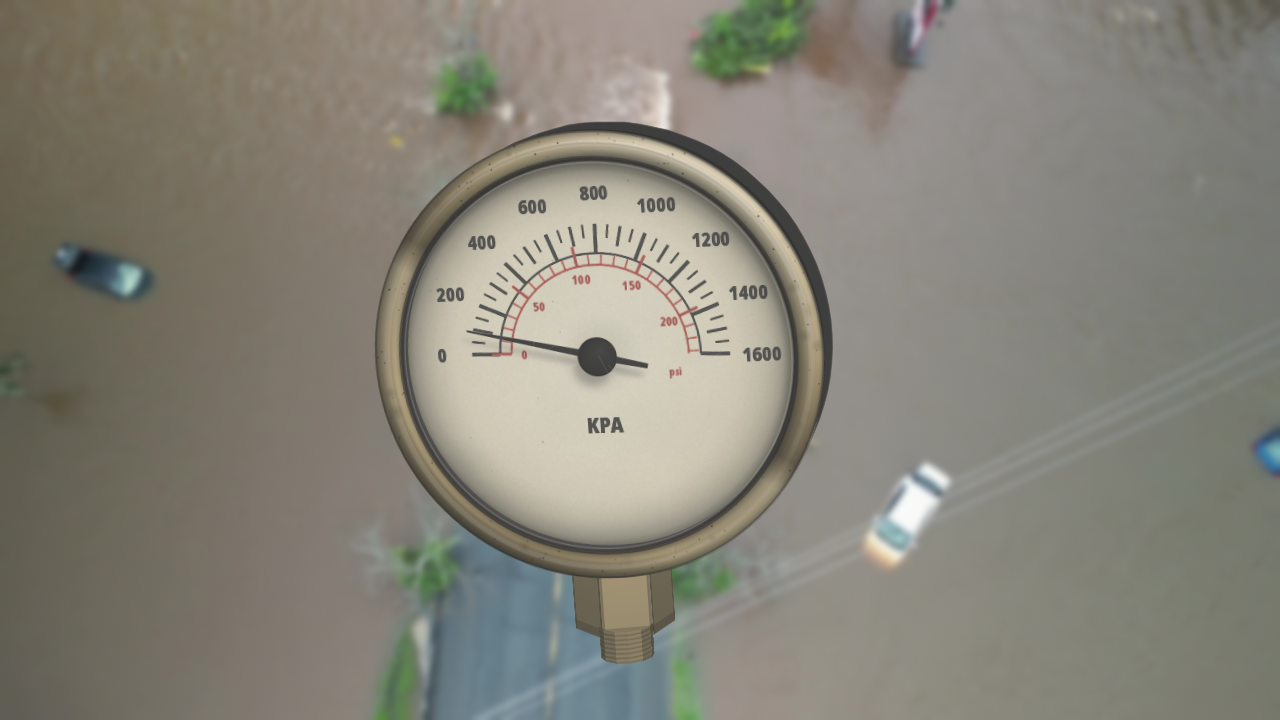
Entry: 100kPa
